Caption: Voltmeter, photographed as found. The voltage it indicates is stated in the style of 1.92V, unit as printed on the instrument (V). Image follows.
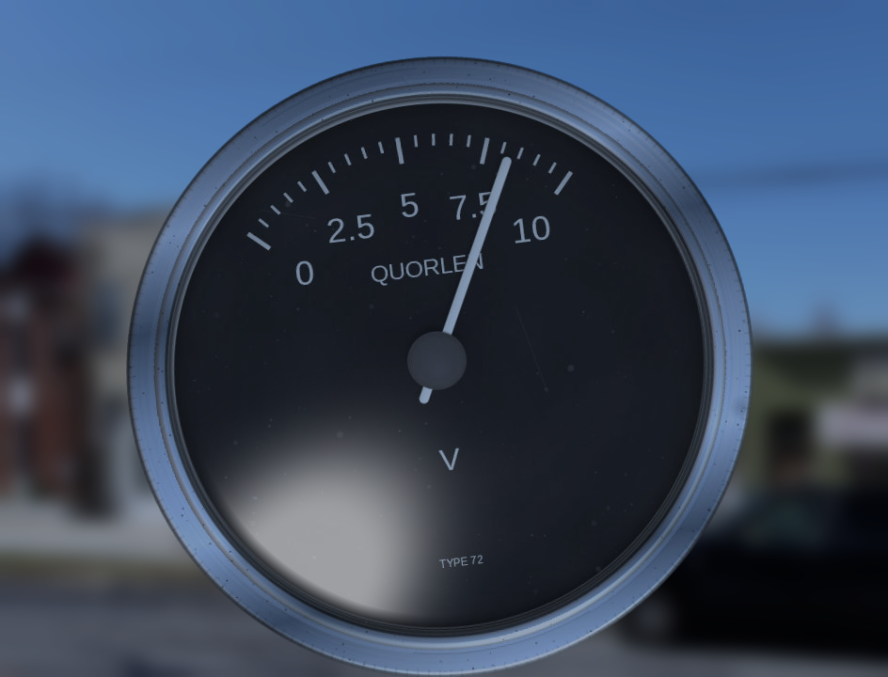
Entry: 8.25V
